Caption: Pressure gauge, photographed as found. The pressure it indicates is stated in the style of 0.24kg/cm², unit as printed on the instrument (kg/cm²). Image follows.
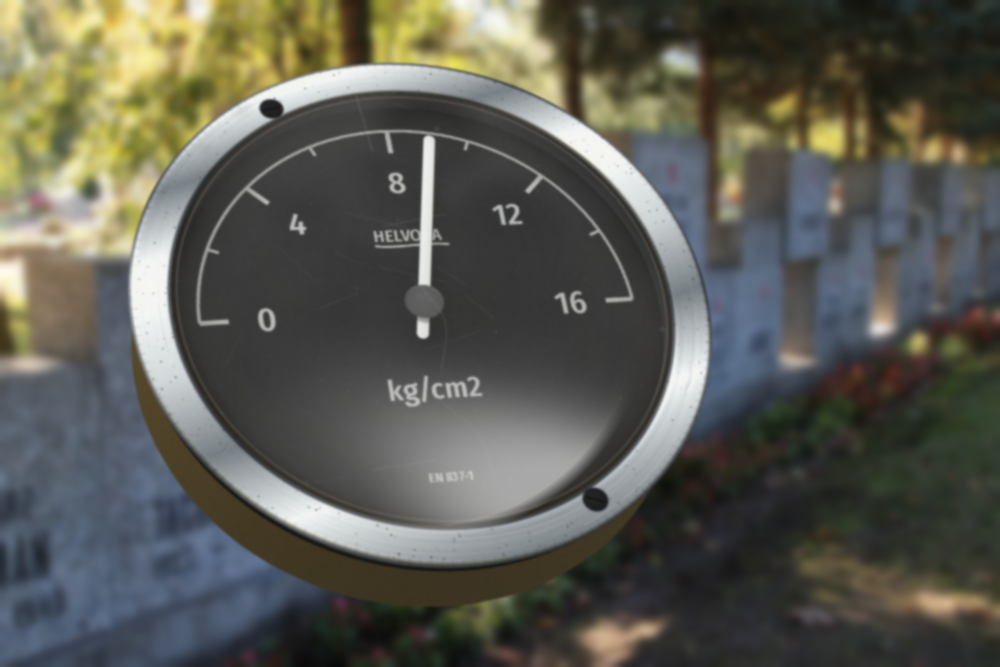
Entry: 9kg/cm²
